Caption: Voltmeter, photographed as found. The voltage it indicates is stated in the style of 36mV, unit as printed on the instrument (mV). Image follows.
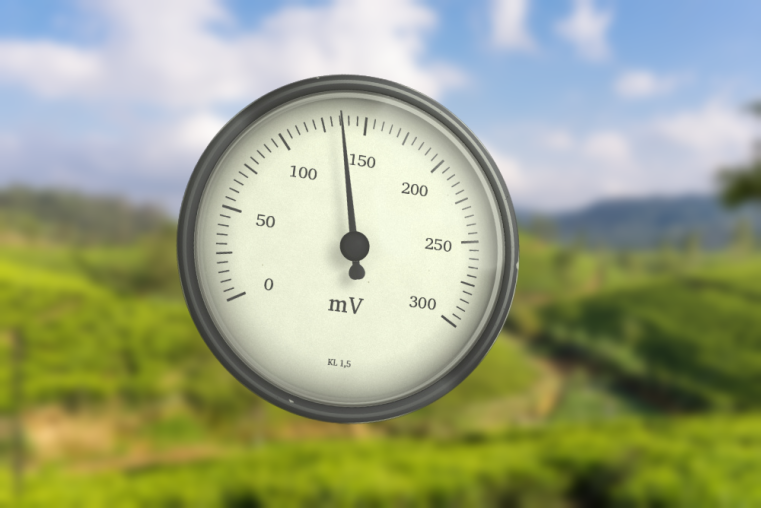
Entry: 135mV
